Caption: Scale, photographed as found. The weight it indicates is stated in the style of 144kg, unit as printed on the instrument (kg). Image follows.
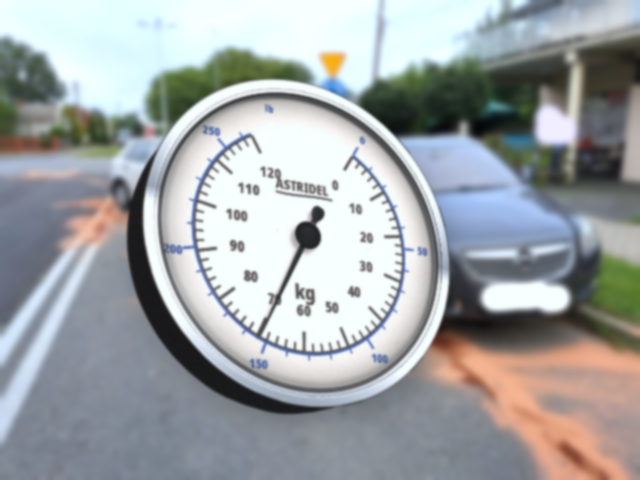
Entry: 70kg
